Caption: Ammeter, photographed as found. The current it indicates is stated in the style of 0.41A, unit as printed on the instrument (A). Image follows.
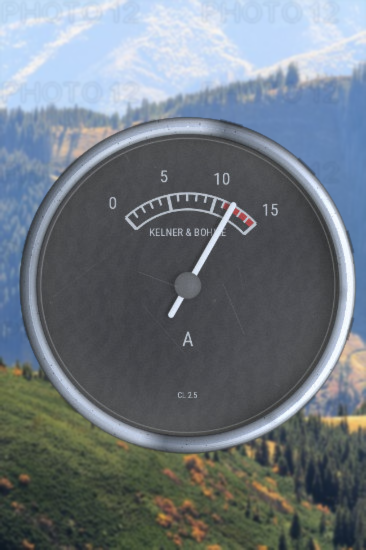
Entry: 12A
